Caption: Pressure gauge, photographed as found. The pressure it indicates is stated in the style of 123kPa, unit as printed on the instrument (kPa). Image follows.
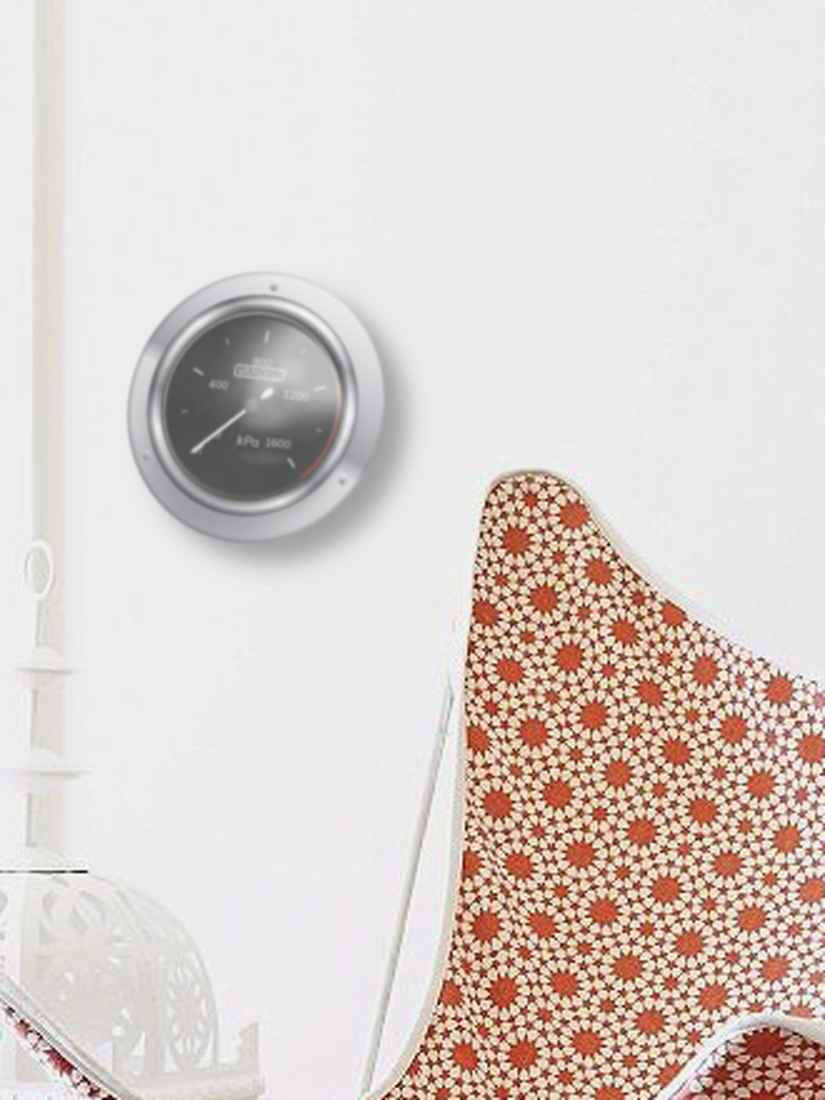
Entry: 0kPa
